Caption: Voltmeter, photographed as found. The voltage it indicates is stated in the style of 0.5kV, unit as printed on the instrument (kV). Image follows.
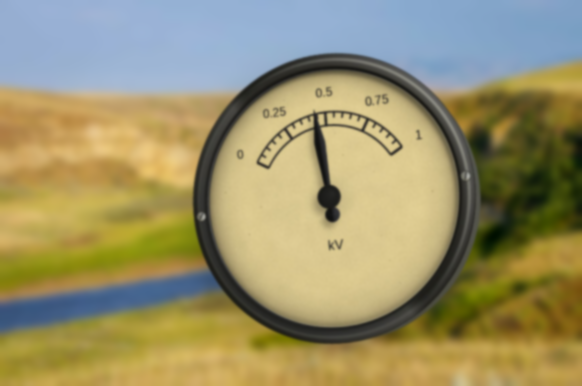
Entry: 0.45kV
